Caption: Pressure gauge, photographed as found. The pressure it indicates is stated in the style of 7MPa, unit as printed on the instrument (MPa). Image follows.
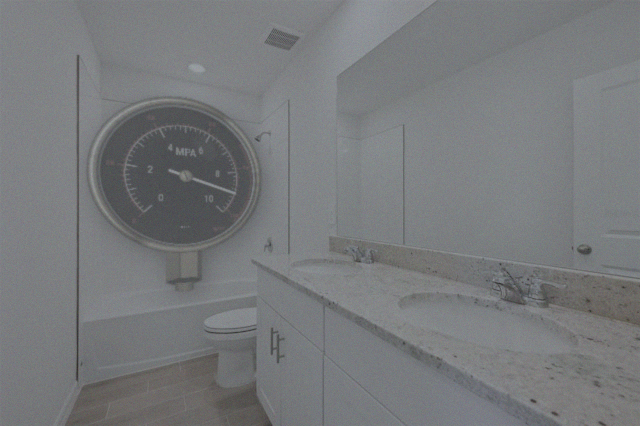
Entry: 9MPa
